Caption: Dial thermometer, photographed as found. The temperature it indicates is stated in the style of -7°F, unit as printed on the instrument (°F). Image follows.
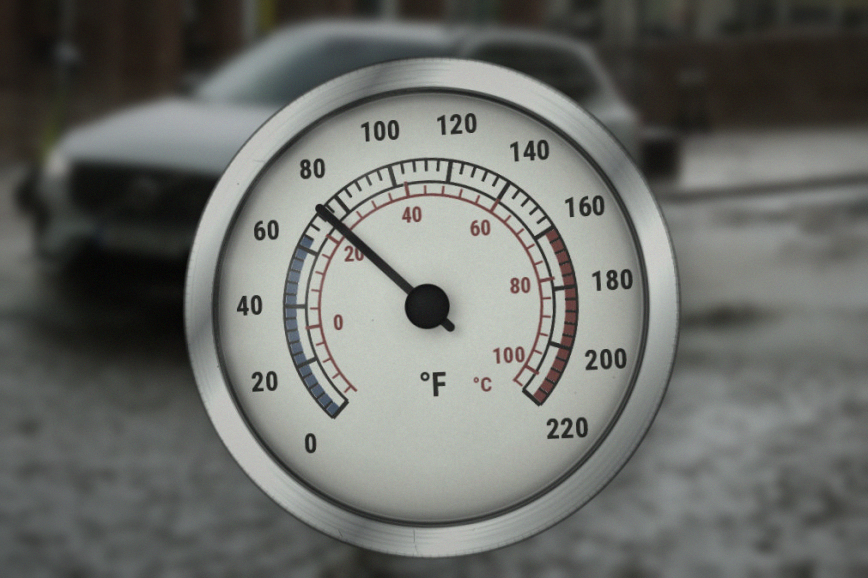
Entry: 74°F
